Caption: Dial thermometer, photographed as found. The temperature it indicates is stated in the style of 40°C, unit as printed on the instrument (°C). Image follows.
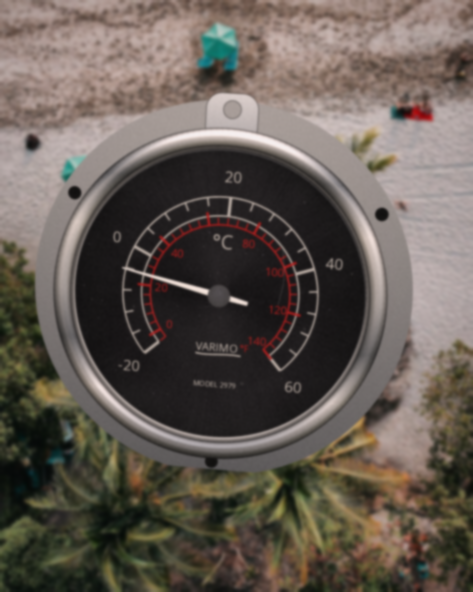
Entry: -4°C
